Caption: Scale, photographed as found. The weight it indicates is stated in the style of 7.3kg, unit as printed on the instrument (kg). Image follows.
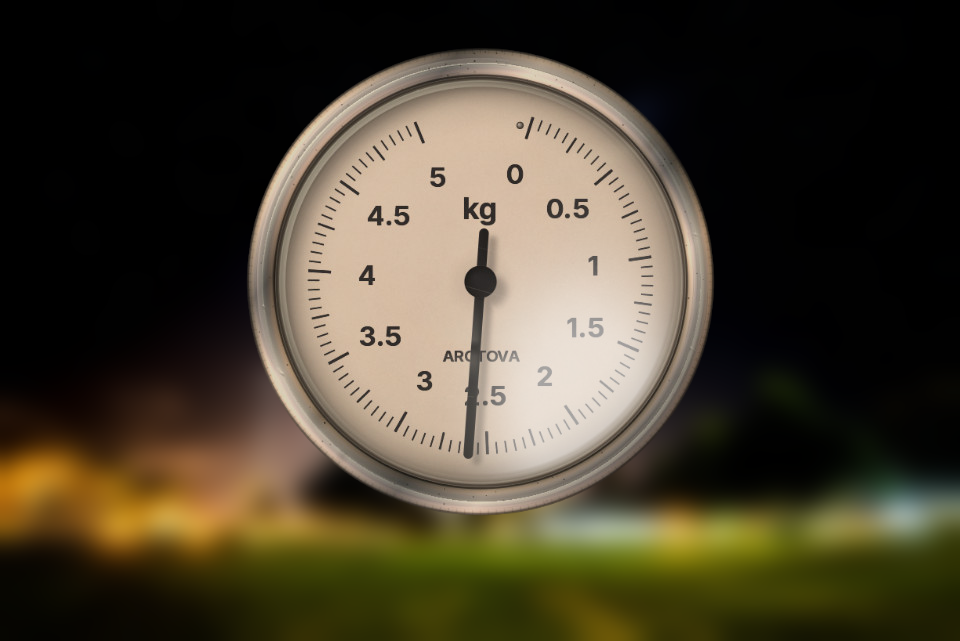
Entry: 2.6kg
